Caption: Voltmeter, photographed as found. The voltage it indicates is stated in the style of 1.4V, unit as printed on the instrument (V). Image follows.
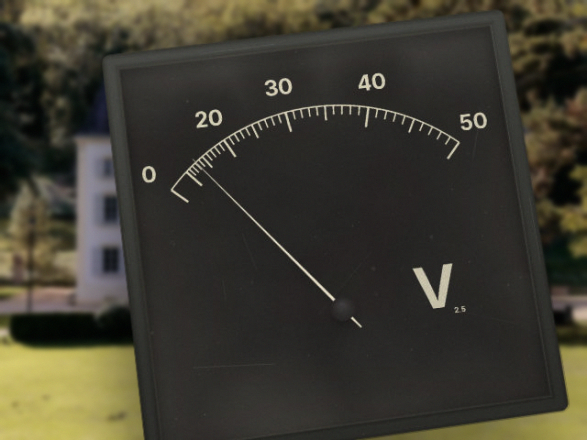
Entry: 13V
